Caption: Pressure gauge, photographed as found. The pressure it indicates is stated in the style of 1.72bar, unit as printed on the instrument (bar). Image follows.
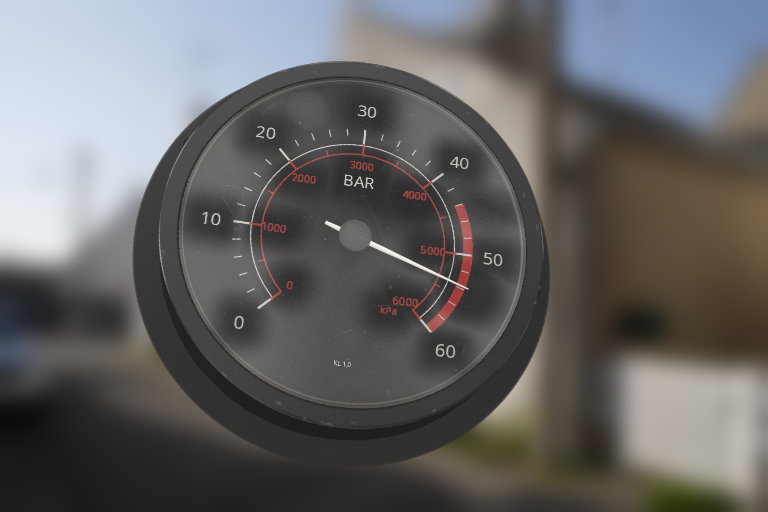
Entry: 54bar
